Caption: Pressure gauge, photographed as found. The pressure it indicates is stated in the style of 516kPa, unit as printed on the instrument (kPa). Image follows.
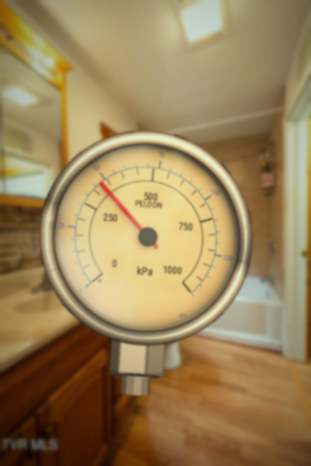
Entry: 325kPa
